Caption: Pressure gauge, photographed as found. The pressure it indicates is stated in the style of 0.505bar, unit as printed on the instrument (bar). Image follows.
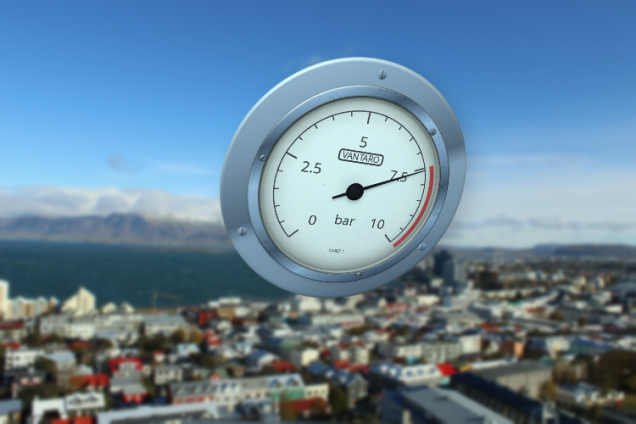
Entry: 7.5bar
